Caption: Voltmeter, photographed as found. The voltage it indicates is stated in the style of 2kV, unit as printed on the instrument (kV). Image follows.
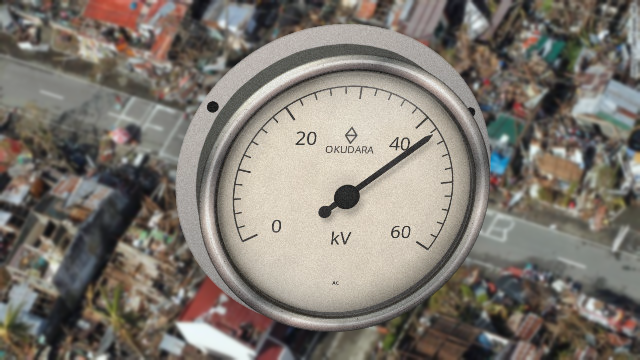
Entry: 42kV
